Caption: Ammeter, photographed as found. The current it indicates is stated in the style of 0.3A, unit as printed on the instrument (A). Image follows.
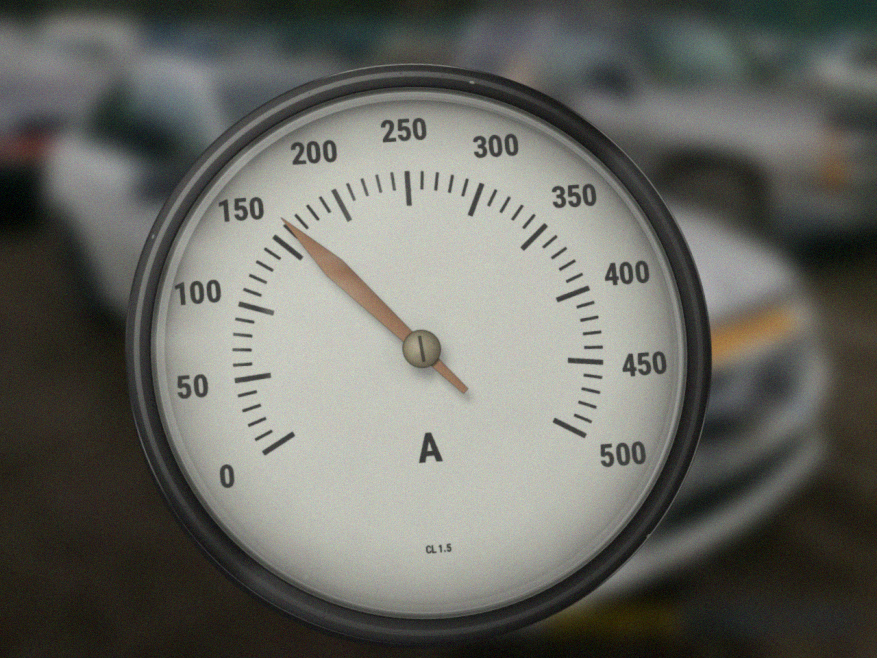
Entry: 160A
